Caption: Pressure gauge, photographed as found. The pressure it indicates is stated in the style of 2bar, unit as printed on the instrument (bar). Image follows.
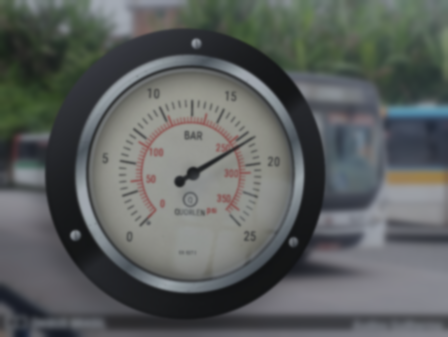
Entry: 18bar
